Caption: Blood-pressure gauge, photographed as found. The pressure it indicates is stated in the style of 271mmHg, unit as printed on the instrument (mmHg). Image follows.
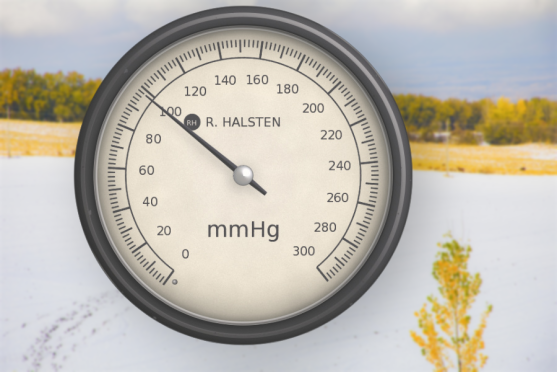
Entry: 98mmHg
